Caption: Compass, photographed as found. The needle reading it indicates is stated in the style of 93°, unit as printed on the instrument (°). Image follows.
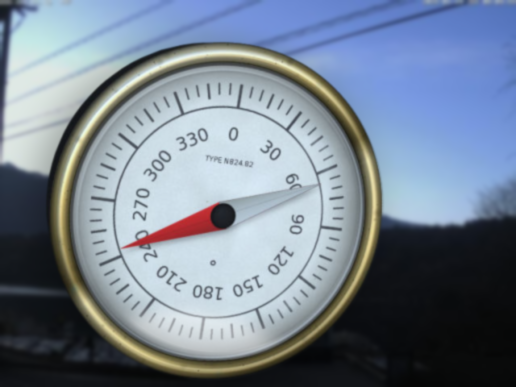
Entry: 245°
